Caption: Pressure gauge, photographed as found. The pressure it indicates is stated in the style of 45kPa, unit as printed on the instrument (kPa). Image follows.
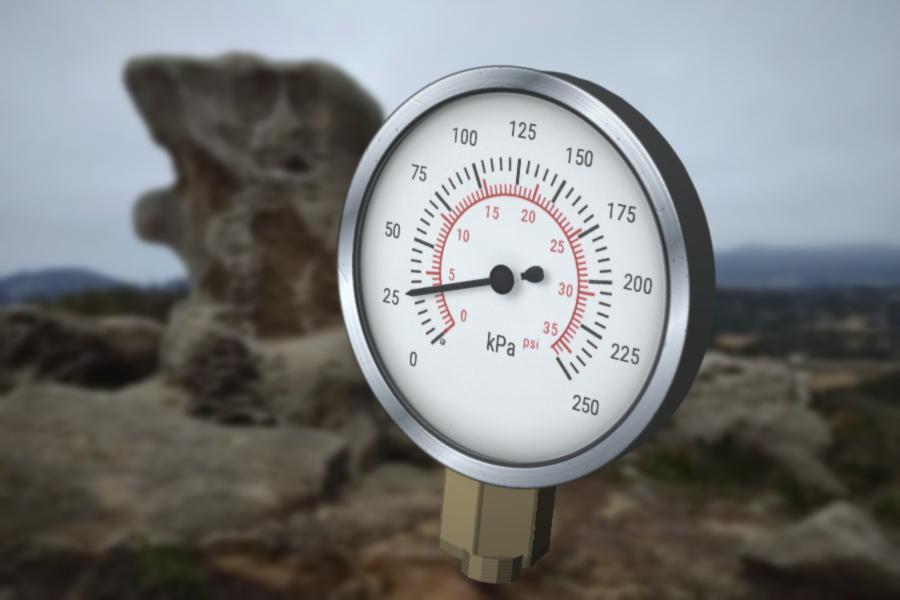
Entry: 25kPa
